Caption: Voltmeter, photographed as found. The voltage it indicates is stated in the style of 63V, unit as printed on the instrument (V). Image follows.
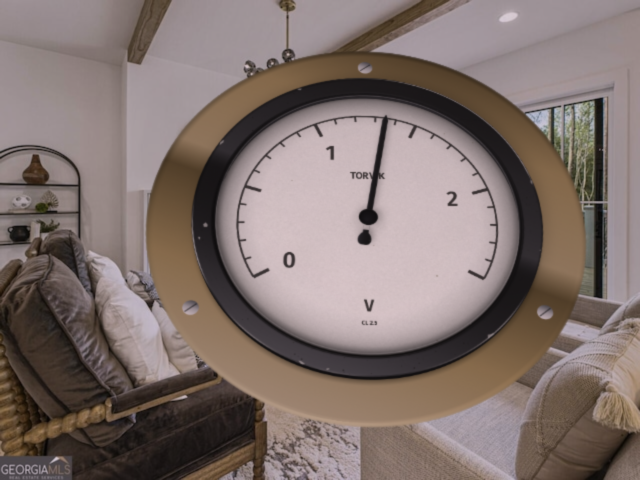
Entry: 1.35V
